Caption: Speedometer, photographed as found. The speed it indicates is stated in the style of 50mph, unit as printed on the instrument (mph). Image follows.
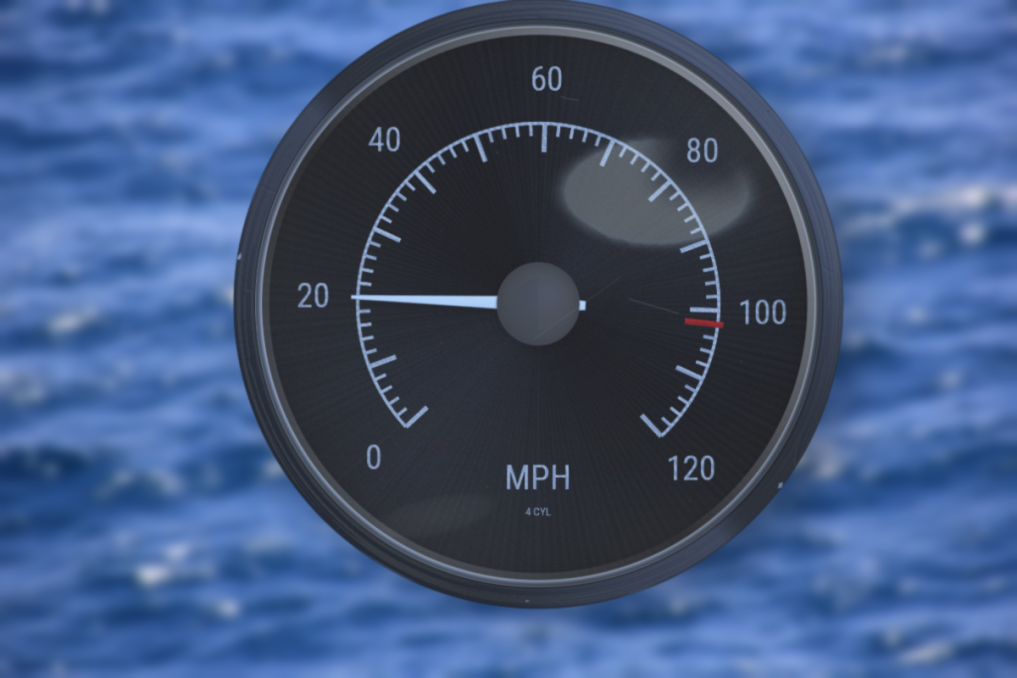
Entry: 20mph
